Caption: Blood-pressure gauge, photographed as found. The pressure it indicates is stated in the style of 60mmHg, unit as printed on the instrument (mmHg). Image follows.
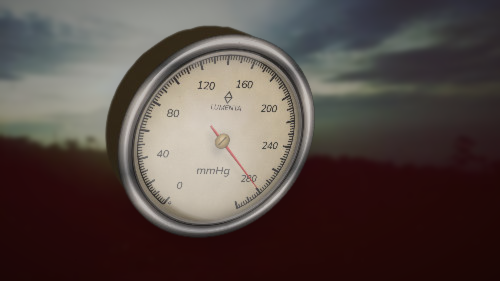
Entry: 280mmHg
